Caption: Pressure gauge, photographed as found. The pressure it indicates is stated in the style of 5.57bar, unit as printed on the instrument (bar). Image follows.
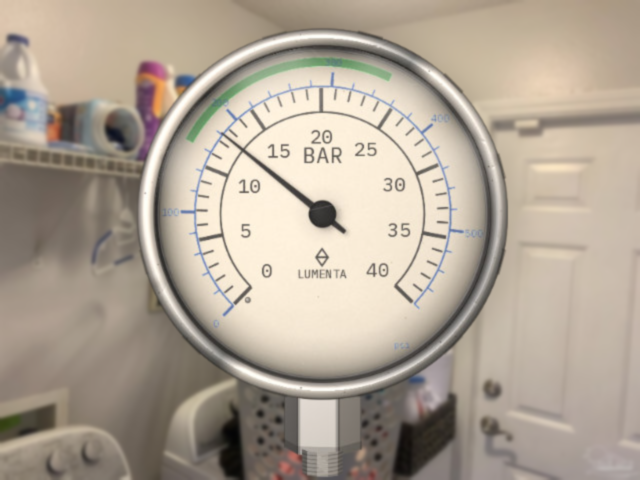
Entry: 12.5bar
